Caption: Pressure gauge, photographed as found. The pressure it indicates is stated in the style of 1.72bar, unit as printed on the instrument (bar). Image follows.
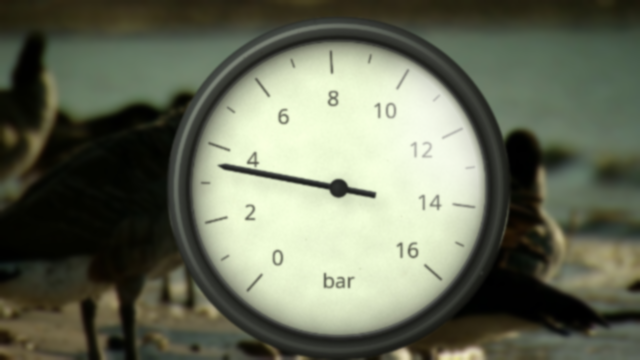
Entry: 3.5bar
